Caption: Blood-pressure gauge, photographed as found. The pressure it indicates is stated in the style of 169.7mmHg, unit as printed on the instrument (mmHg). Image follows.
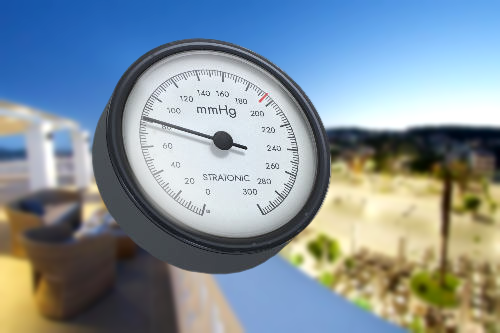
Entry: 80mmHg
